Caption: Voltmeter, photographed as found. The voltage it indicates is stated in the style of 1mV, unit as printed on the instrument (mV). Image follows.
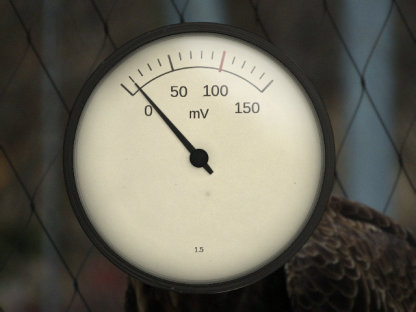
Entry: 10mV
